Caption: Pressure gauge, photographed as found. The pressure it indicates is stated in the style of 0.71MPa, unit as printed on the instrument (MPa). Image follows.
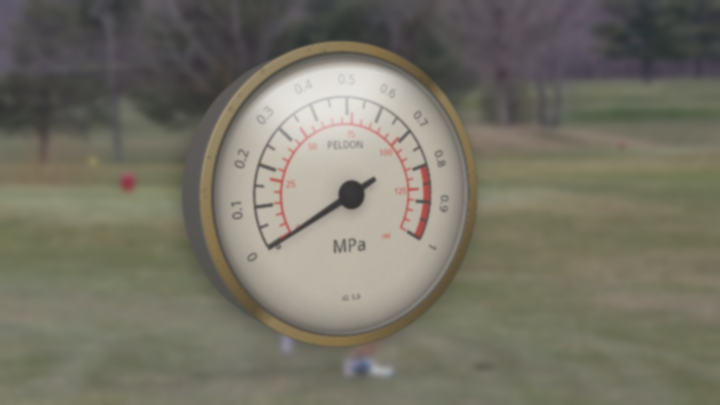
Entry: 0MPa
